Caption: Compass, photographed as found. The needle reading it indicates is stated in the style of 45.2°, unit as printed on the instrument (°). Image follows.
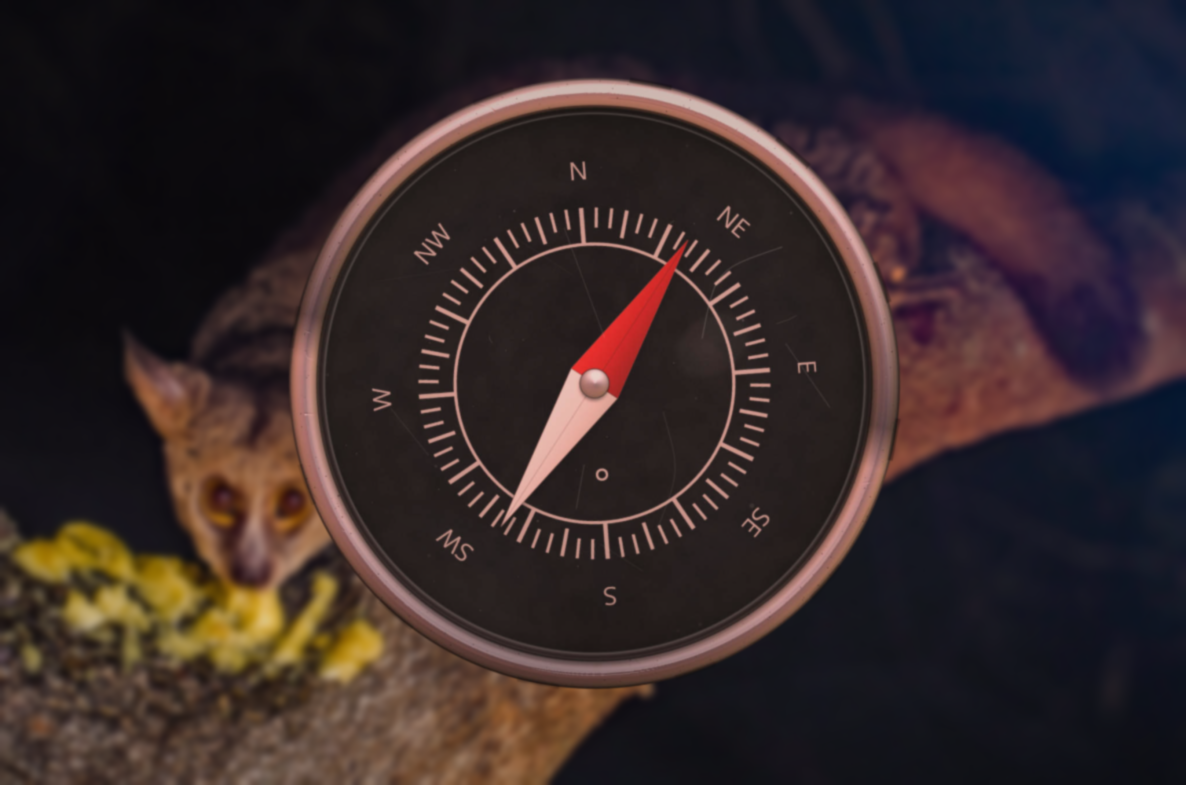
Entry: 37.5°
